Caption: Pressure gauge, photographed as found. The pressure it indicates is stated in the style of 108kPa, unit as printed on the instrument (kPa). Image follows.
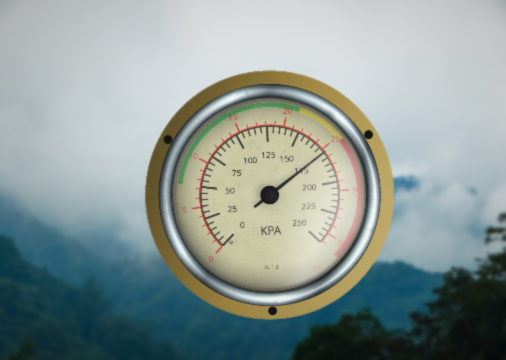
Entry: 175kPa
